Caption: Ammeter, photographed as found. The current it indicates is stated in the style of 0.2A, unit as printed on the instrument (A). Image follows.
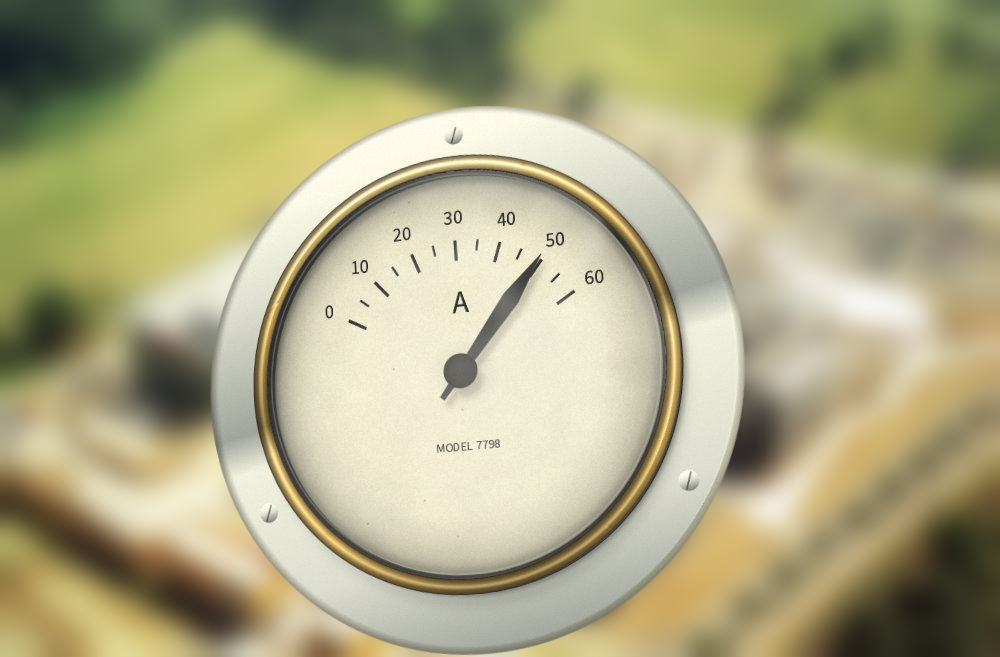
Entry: 50A
